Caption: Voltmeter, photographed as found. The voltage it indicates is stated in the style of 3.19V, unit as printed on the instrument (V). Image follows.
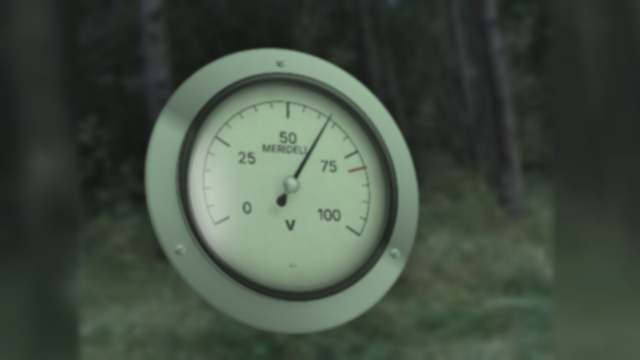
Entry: 62.5V
